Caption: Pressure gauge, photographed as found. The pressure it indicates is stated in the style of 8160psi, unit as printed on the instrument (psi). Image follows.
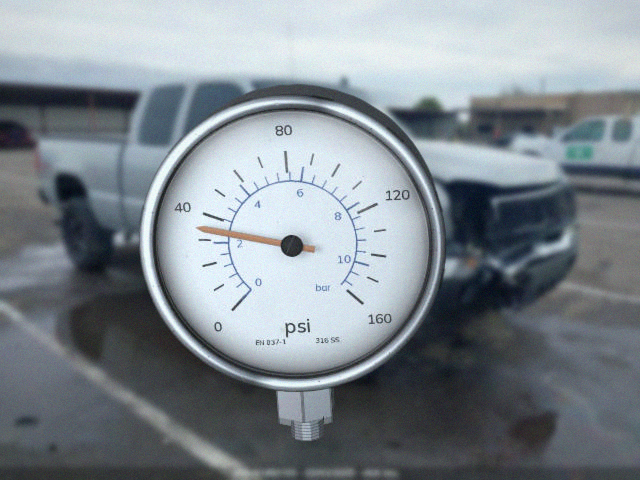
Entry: 35psi
